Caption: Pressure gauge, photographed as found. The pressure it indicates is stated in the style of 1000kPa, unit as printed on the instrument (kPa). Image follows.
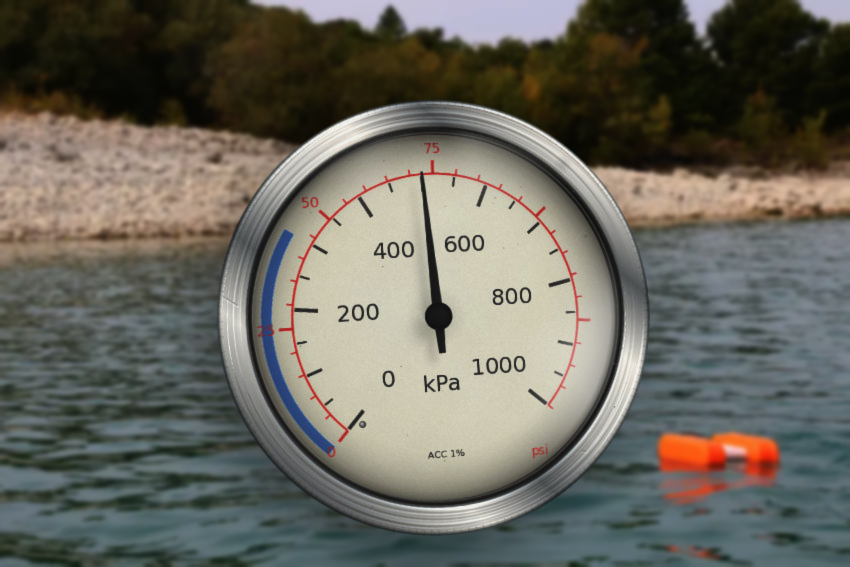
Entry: 500kPa
